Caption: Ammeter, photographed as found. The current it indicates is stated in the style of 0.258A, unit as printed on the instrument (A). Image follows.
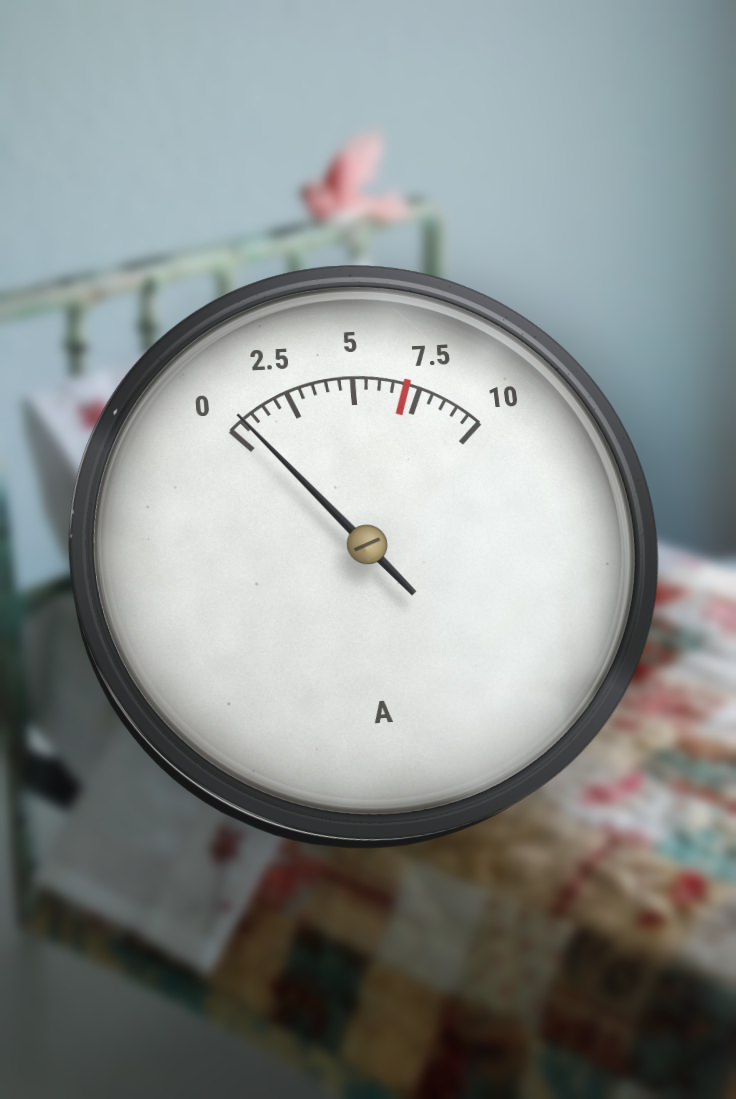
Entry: 0.5A
